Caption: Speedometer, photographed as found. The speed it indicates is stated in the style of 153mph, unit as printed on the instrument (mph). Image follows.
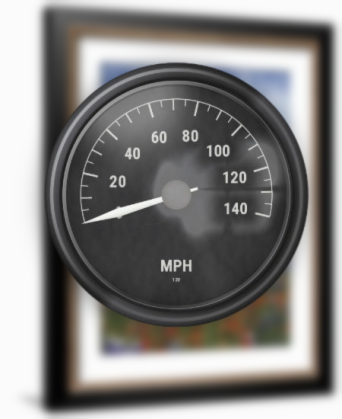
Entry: 0mph
